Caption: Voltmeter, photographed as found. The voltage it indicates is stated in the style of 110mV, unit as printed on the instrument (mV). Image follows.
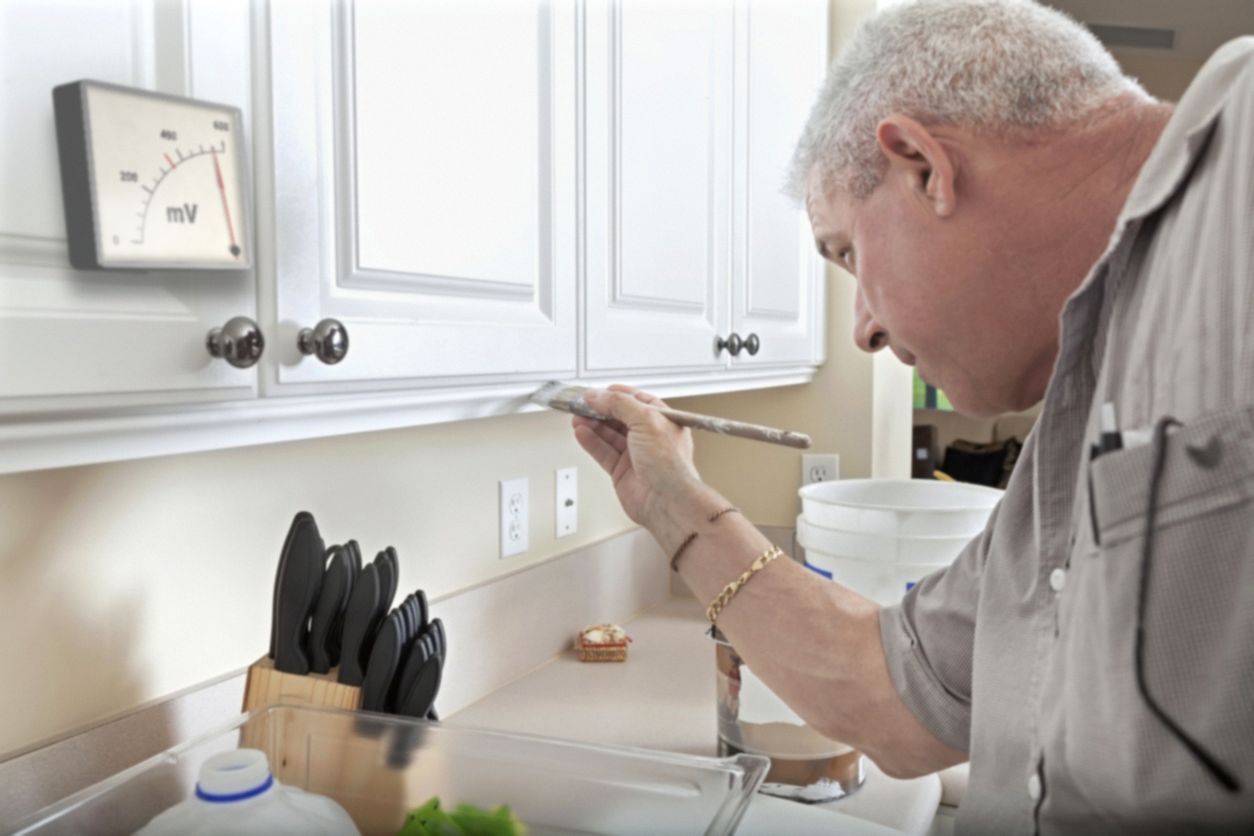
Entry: 550mV
